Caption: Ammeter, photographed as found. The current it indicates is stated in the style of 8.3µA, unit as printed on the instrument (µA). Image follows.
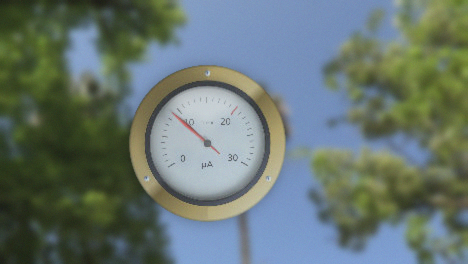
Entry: 9µA
